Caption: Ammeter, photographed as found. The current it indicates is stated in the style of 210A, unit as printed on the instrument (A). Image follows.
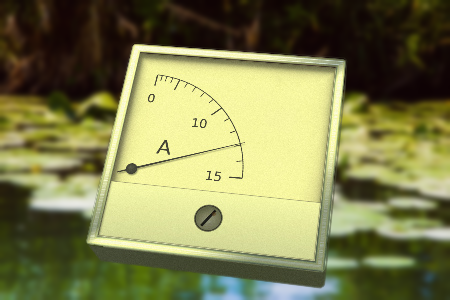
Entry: 13A
